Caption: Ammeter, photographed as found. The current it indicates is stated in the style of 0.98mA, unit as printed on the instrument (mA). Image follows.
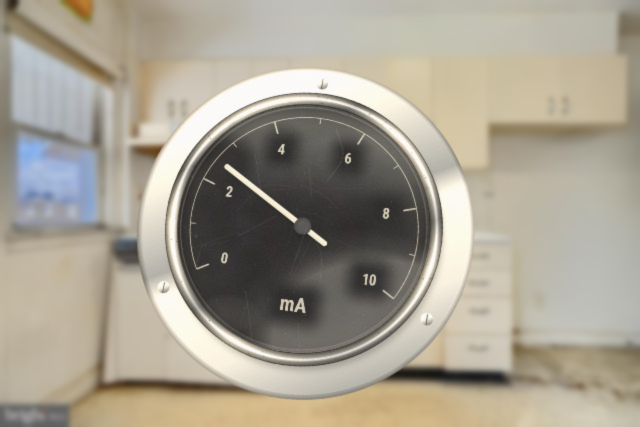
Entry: 2.5mA
